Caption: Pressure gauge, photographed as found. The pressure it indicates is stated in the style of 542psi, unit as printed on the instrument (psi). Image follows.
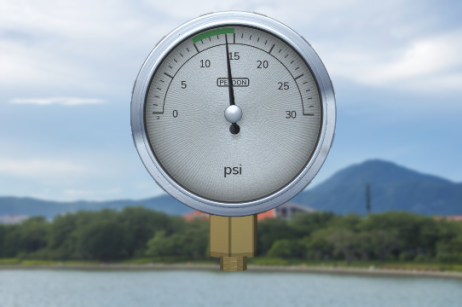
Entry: 14psi
